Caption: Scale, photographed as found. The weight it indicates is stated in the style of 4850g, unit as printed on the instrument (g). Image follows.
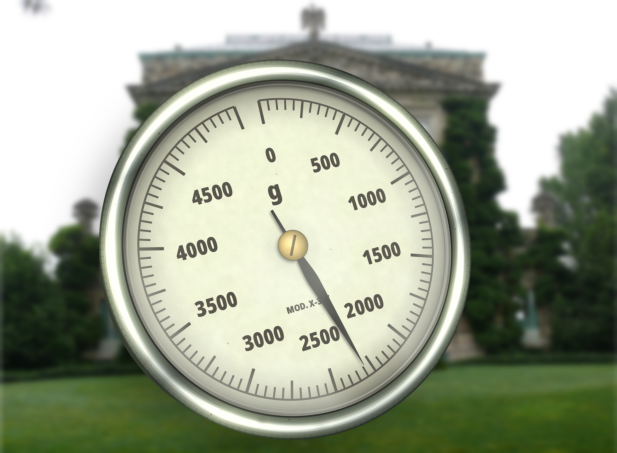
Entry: 2300g
